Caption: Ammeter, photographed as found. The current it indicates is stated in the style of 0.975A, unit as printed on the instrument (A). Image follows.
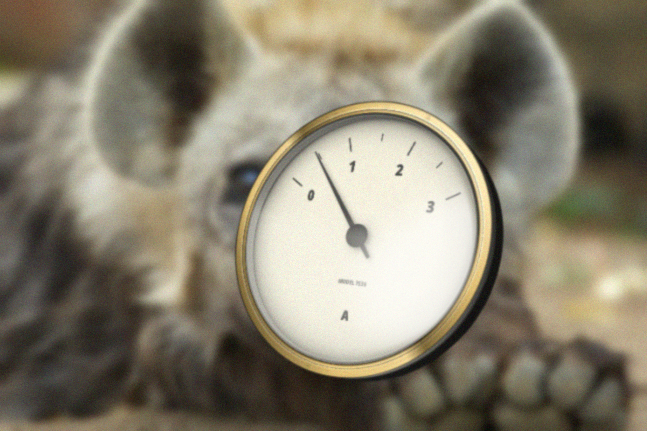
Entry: 0.5A
